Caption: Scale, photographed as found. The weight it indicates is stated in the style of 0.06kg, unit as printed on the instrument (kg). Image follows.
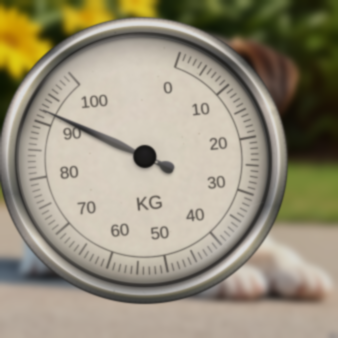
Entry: 92kg
